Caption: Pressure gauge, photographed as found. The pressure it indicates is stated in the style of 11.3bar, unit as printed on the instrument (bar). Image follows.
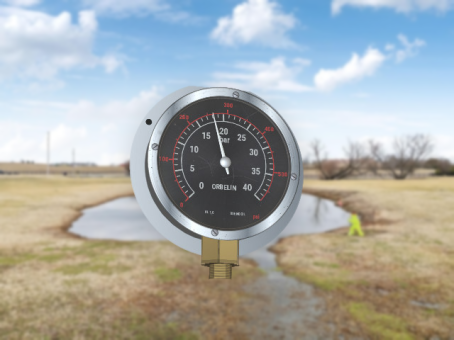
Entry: 18bar
